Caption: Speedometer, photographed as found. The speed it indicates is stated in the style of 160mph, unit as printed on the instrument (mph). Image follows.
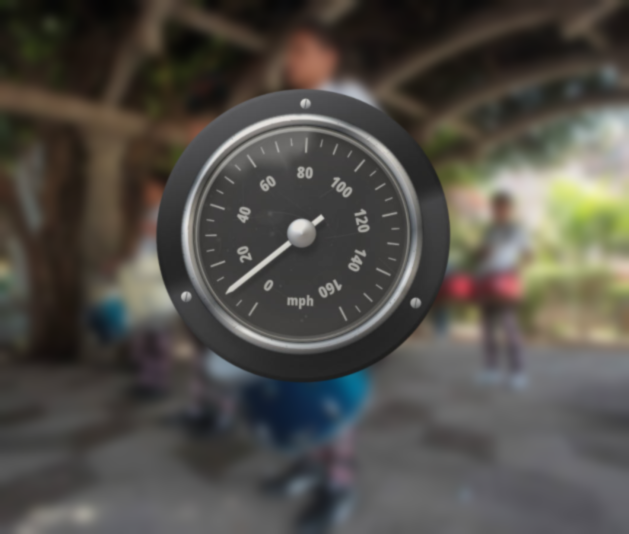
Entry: 10mph
